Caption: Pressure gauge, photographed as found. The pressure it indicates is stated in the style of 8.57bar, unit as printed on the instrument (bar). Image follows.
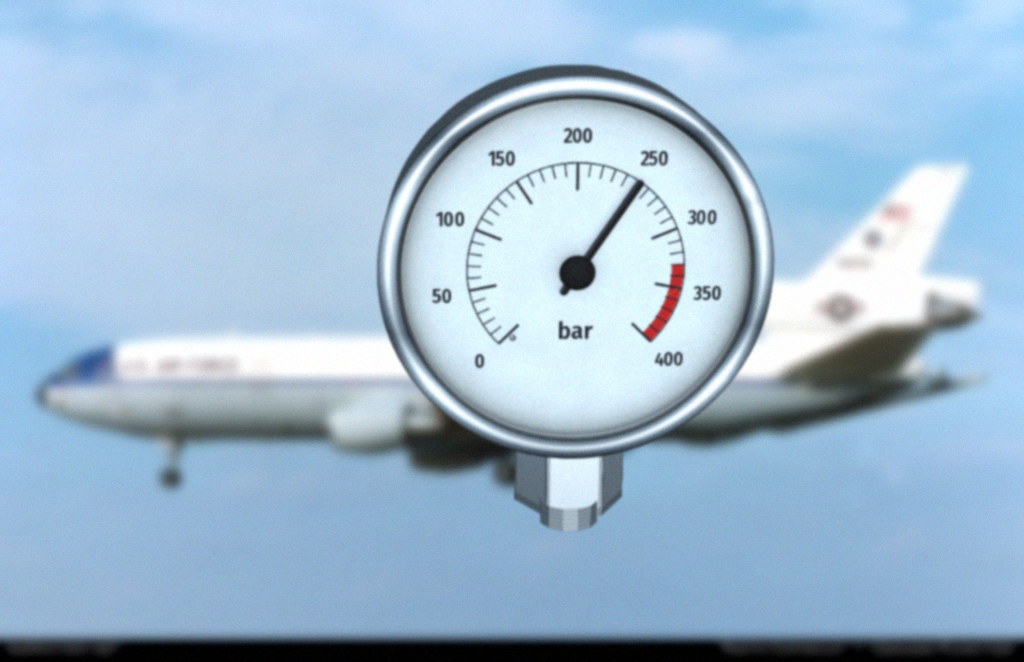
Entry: 250bar
